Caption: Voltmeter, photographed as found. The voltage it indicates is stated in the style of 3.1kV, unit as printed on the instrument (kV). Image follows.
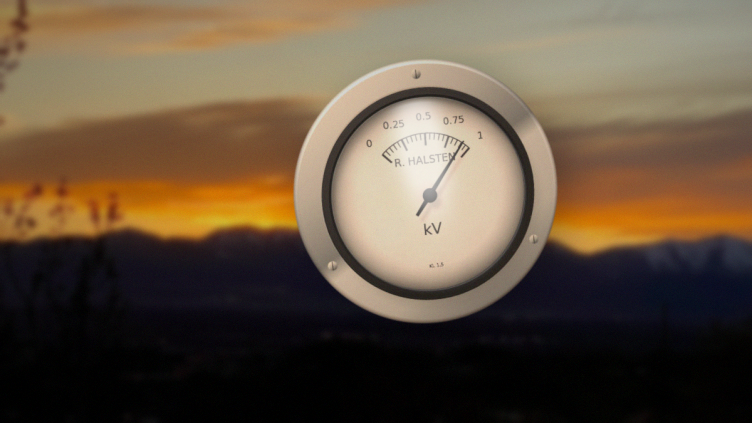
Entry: 0.9kV
